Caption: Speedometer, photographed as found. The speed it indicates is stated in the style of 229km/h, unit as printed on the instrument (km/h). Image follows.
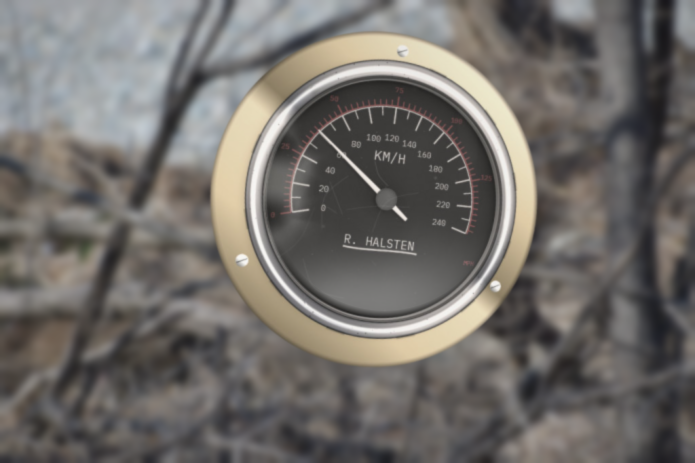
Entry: 60km/h
